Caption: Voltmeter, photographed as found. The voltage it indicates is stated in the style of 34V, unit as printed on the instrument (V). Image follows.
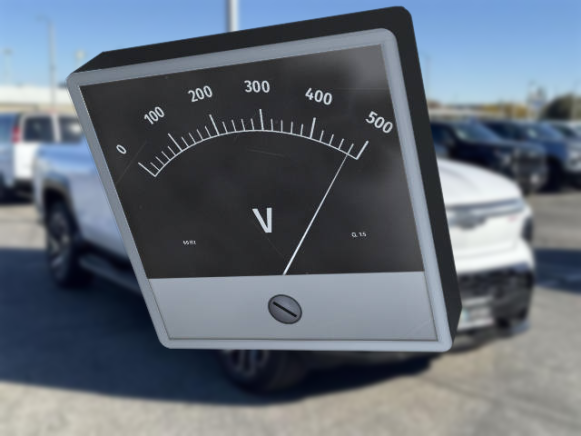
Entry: 480V
